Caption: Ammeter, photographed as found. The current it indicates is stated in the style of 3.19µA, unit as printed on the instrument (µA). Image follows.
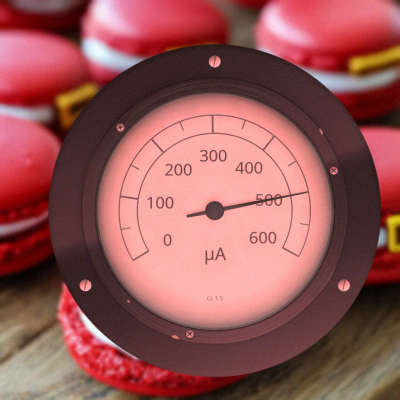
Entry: 500µA
